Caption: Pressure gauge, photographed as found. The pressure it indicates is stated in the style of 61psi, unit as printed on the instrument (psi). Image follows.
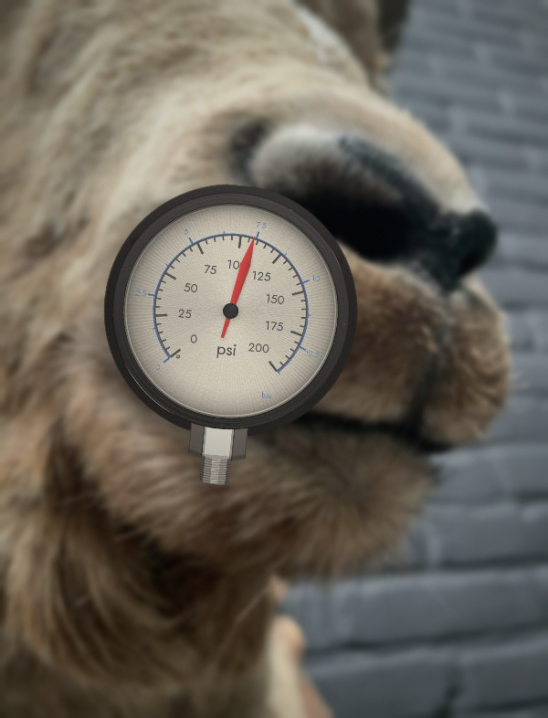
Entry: 107.5psi
